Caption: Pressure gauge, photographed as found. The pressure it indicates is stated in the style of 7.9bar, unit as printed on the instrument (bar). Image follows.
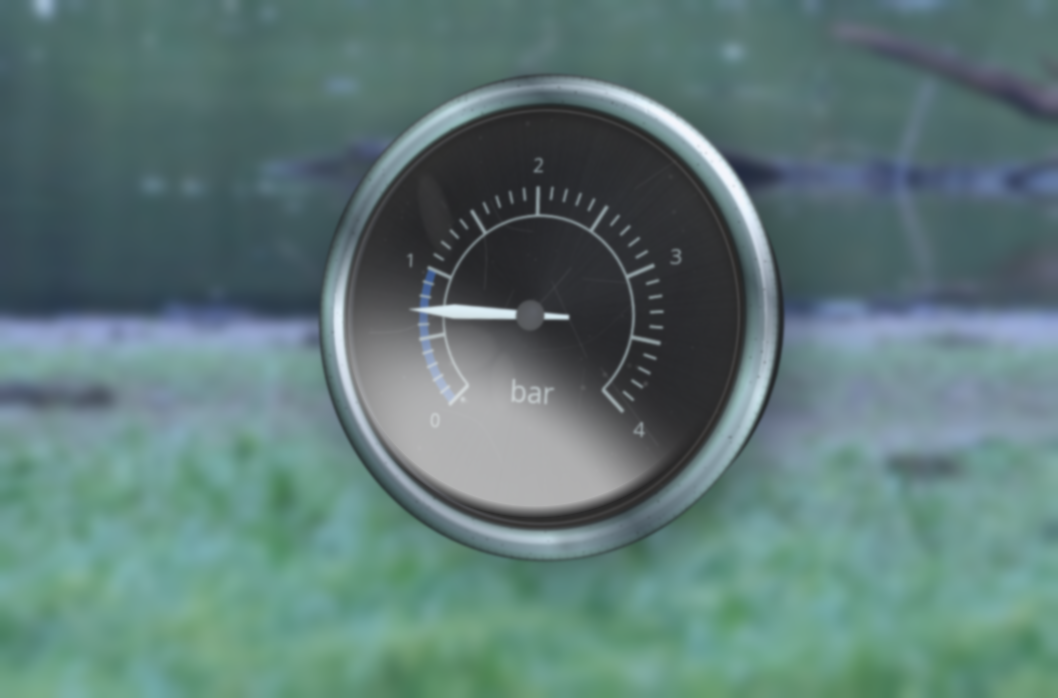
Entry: 0.7bar
